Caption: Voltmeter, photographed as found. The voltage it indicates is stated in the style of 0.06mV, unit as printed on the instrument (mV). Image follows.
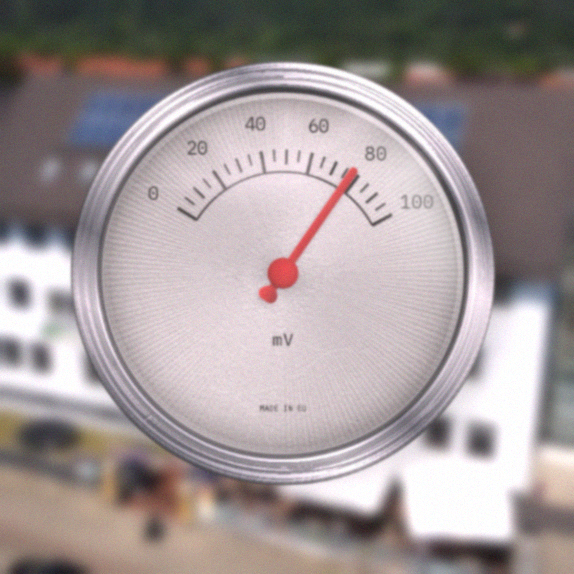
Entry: 77.5mV
